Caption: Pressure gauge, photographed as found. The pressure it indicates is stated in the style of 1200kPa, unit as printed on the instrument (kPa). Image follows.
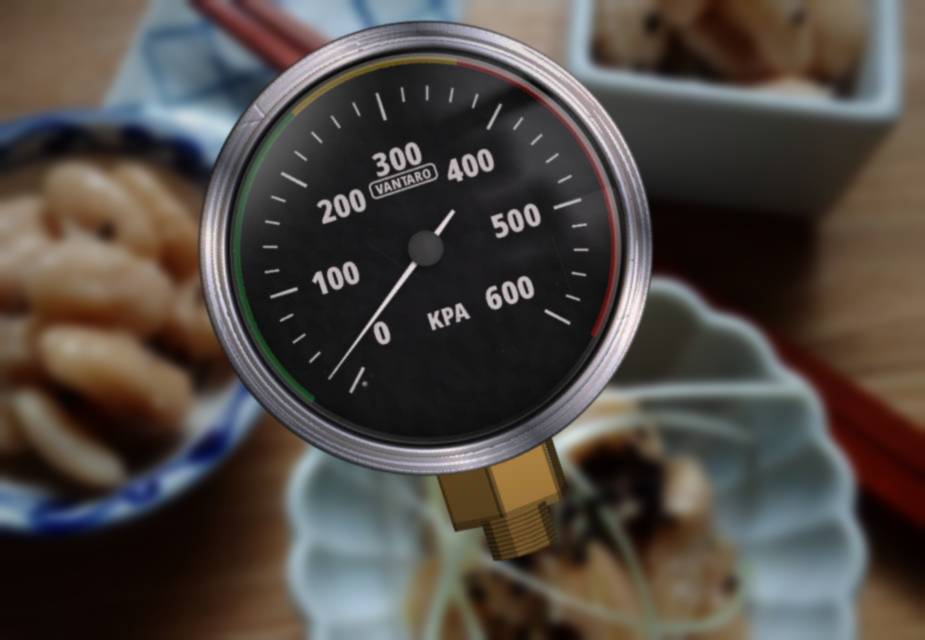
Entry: 20kPa
